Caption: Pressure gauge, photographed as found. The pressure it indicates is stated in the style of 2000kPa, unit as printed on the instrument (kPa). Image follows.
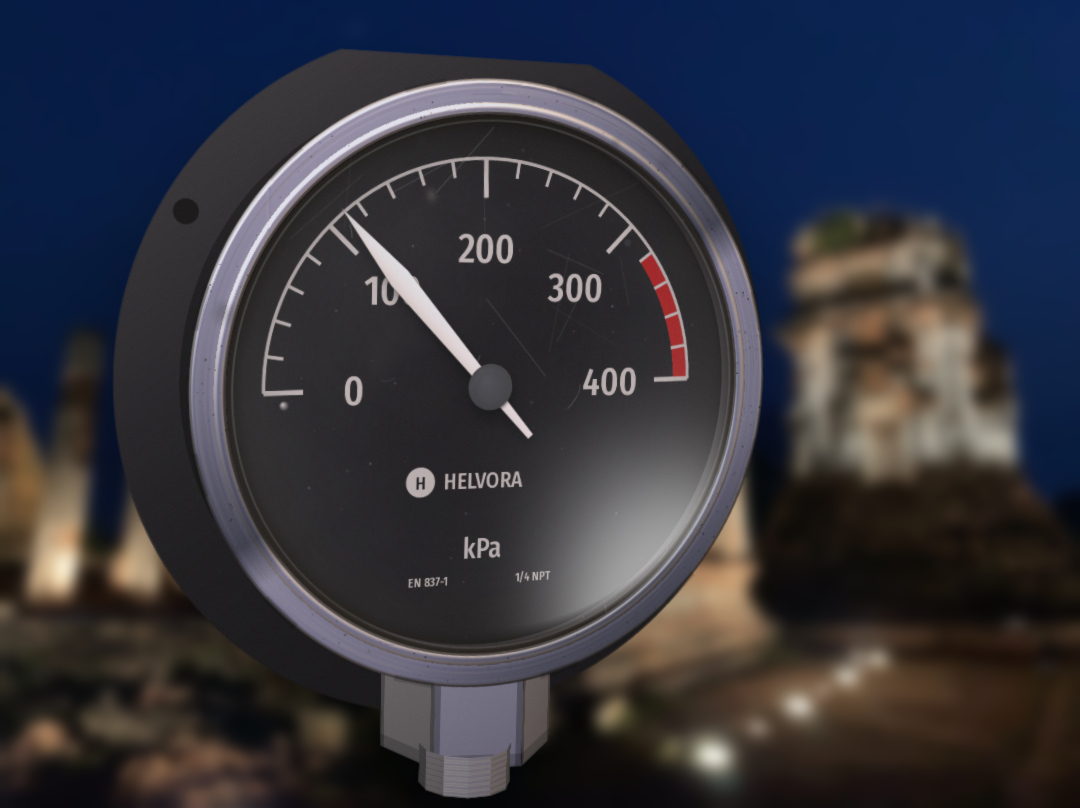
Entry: 110kPa
